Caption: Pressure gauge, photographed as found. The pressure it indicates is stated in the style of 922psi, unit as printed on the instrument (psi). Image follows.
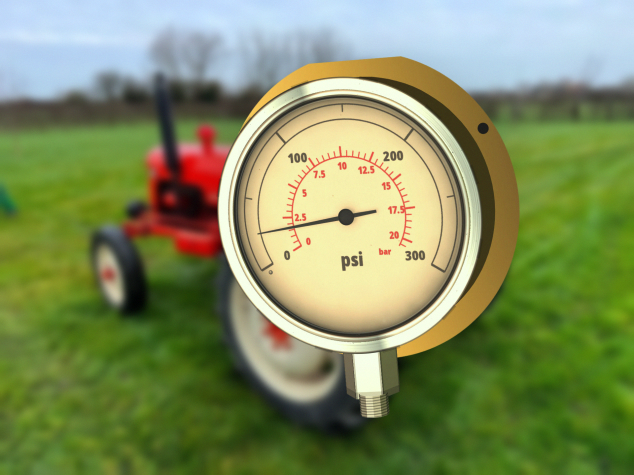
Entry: 25psi
